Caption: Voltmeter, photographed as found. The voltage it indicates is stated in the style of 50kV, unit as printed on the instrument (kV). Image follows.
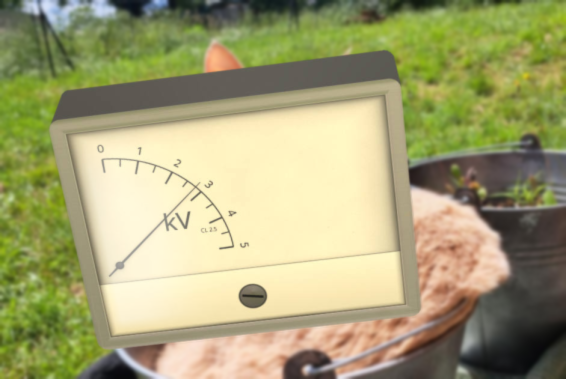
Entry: 2.75kV
